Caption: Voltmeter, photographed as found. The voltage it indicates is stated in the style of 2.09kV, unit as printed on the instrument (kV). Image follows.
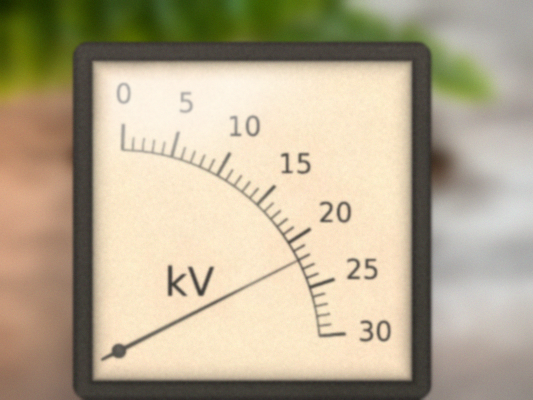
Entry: 22kV
